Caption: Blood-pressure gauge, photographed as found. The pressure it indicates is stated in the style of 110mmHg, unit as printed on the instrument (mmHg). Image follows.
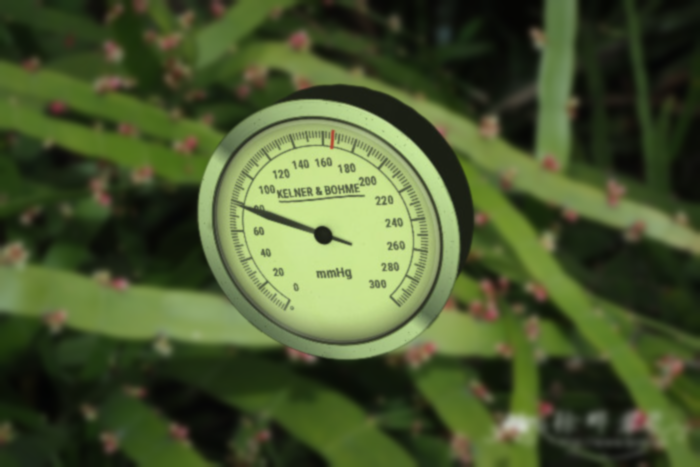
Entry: 80mmHg
